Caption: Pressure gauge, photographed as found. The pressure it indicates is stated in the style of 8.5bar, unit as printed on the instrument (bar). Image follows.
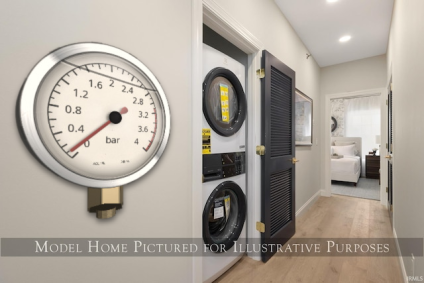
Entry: 0.1bar
